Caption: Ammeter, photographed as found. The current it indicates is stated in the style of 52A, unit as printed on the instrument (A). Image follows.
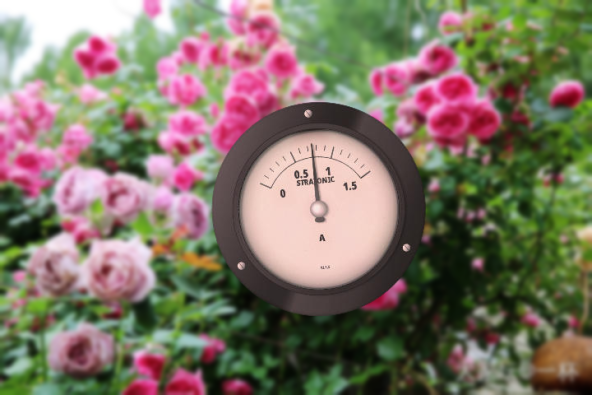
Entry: 0.75A
